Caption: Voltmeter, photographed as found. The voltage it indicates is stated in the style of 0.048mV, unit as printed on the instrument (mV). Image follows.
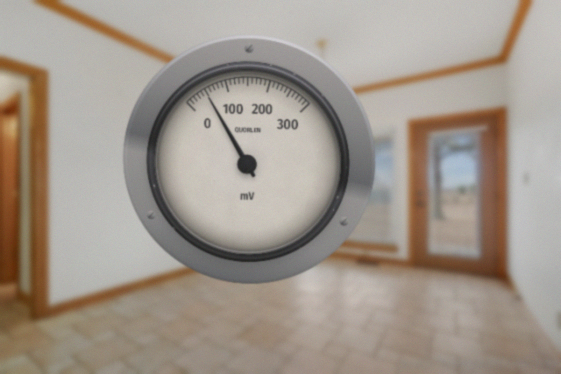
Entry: 50mV
